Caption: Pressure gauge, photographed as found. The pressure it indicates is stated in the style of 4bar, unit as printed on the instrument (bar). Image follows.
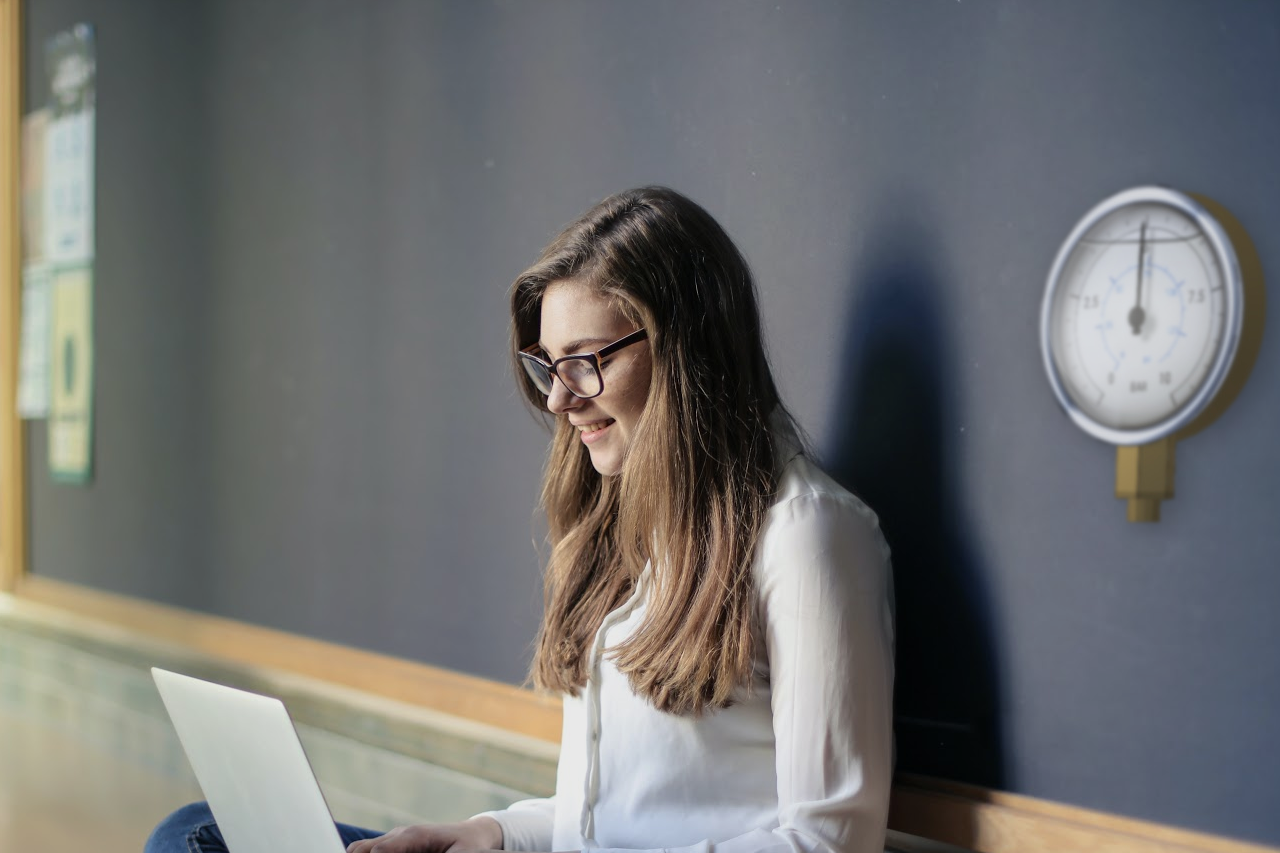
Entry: 5bar
